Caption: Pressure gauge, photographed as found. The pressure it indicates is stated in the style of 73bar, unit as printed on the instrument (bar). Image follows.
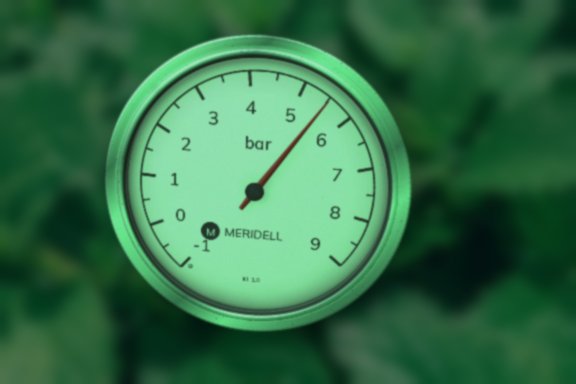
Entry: 5.5bar
